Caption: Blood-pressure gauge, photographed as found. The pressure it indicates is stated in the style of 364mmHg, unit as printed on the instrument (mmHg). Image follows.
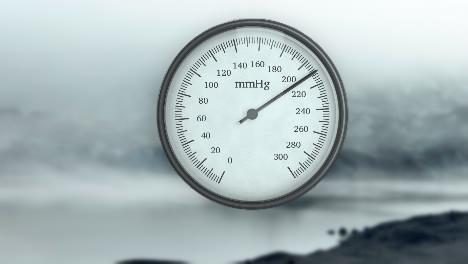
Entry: 210mmHg
